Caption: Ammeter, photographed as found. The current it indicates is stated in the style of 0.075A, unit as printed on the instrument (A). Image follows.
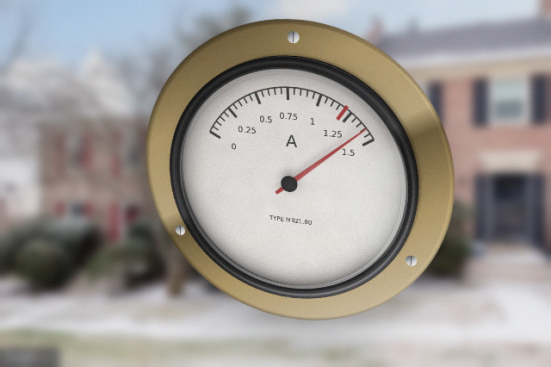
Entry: 1.4A
